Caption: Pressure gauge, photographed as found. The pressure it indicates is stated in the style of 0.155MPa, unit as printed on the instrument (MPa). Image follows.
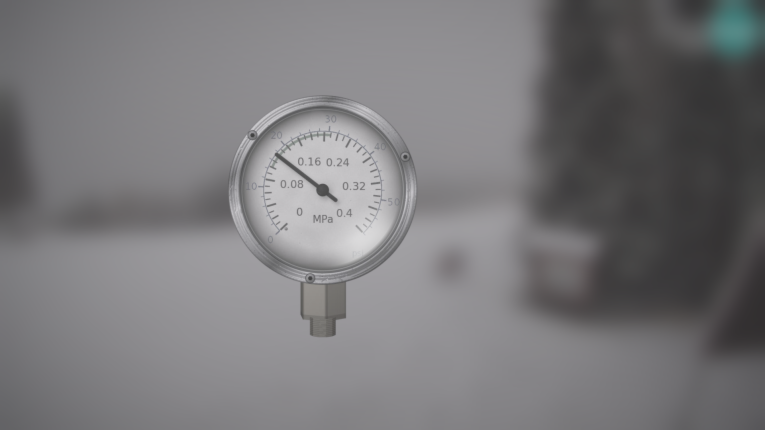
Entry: 0.12MPa
